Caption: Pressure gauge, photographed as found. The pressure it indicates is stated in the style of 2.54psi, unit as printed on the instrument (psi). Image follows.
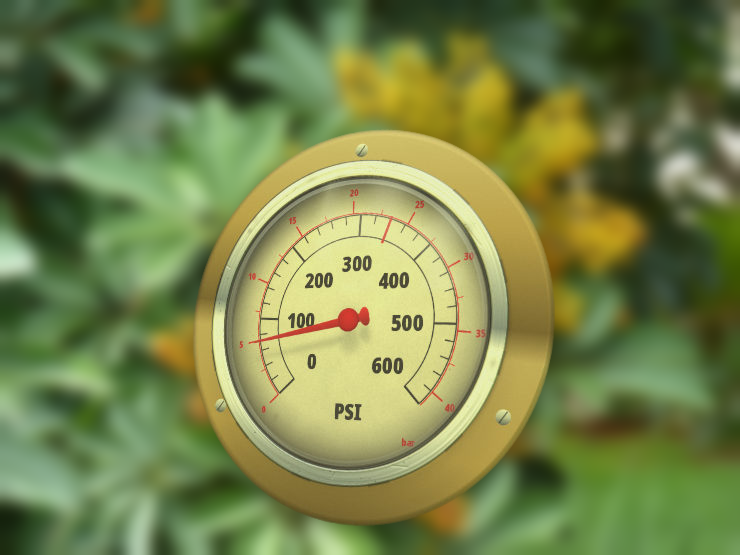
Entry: 70psi
